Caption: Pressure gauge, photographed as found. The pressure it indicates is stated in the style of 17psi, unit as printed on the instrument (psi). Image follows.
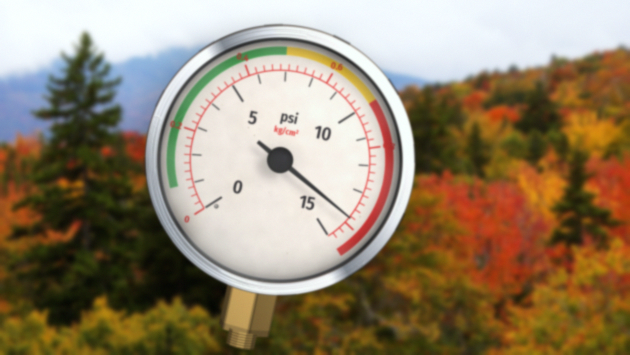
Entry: 14psi
